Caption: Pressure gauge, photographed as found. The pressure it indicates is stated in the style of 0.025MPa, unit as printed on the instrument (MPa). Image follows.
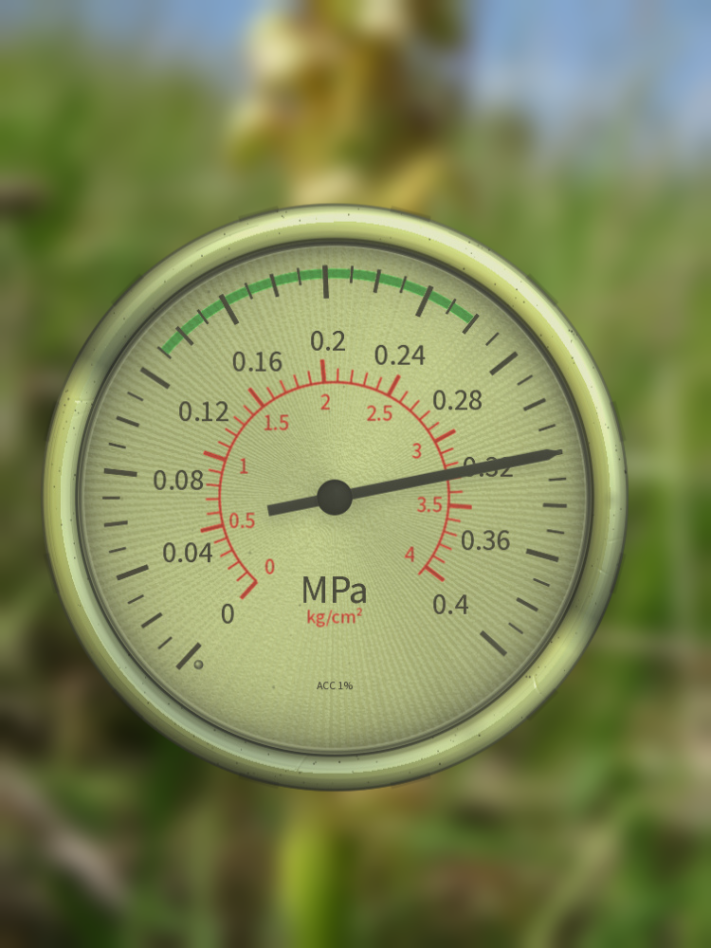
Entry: 0.32MPa
